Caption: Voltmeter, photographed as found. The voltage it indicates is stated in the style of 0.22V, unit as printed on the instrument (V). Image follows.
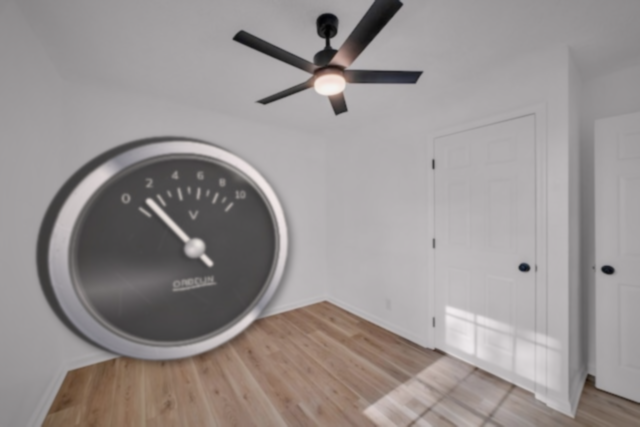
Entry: 1V
